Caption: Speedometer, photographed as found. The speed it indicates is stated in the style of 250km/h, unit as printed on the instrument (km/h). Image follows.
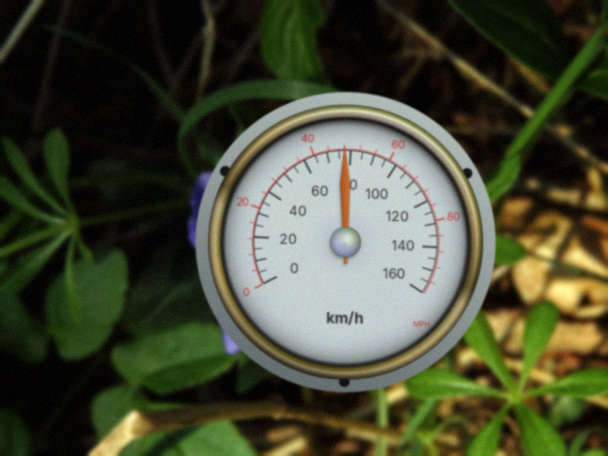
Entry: 77.5km/h
